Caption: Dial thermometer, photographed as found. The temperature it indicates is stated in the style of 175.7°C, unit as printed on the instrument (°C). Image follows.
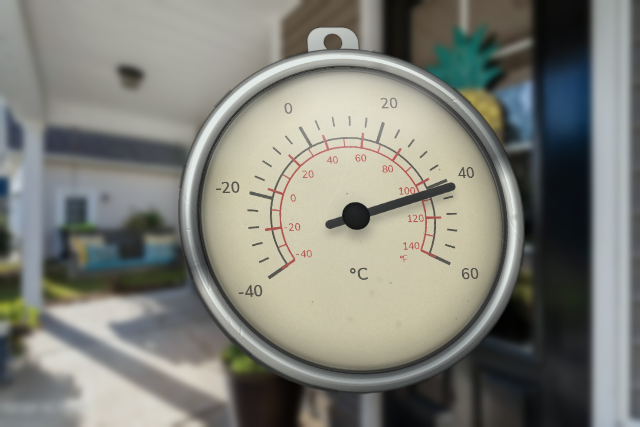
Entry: 42°C
